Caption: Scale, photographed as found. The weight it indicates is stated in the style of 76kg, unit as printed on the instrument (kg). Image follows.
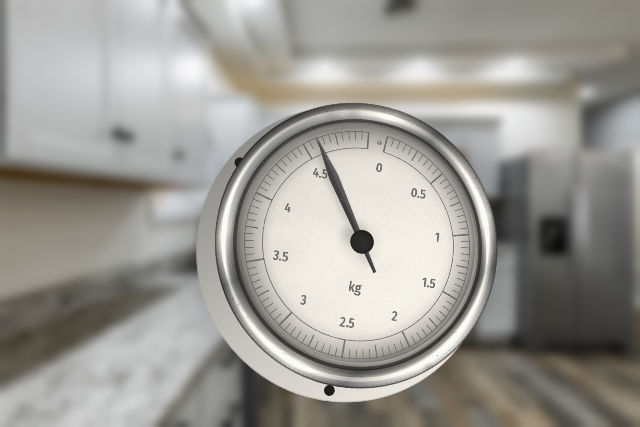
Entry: 4.6kg
